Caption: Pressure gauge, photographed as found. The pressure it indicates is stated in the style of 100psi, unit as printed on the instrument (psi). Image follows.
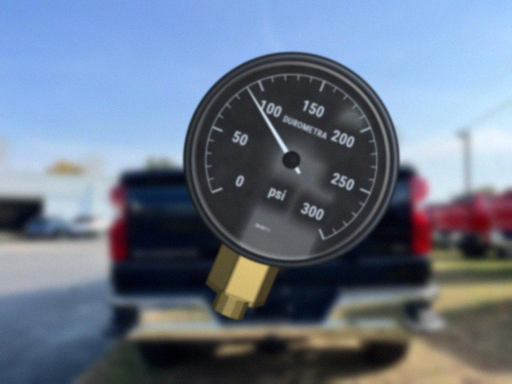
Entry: 90psi
